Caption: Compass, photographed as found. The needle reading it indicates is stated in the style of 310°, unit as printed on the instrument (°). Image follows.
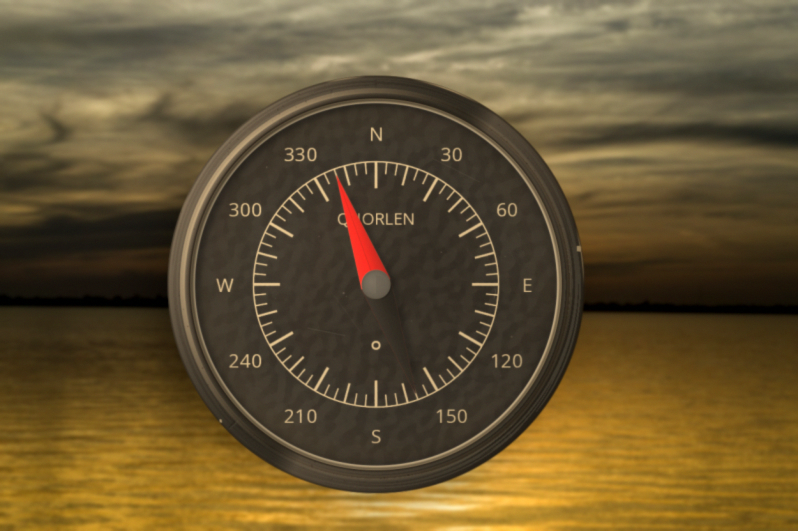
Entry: 340°
